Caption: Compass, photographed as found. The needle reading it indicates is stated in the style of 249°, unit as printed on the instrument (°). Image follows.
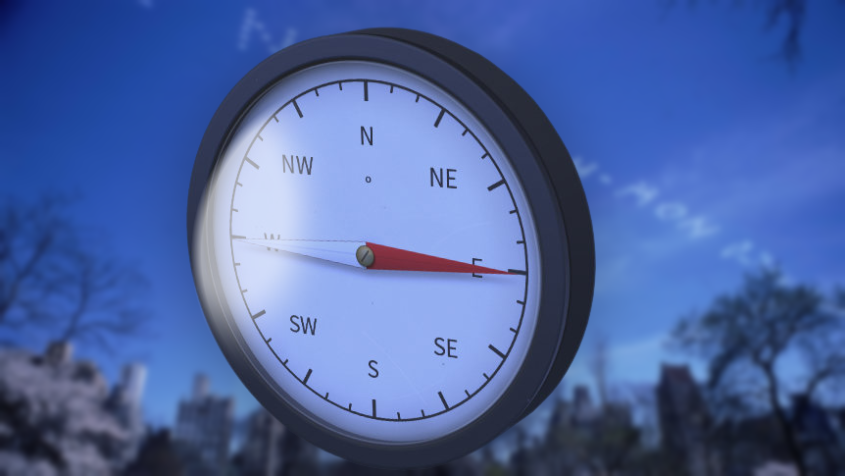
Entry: 90°
